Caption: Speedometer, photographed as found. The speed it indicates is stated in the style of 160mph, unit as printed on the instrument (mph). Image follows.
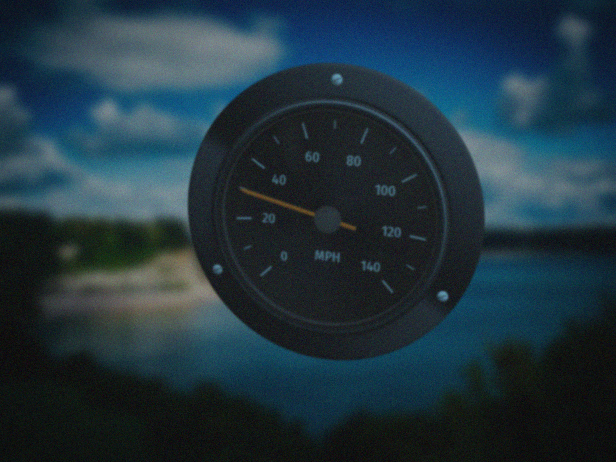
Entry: 30mph
